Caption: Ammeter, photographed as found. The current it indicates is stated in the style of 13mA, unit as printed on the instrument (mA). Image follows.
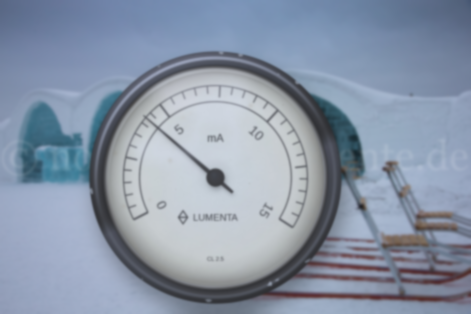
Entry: 4.25mA
